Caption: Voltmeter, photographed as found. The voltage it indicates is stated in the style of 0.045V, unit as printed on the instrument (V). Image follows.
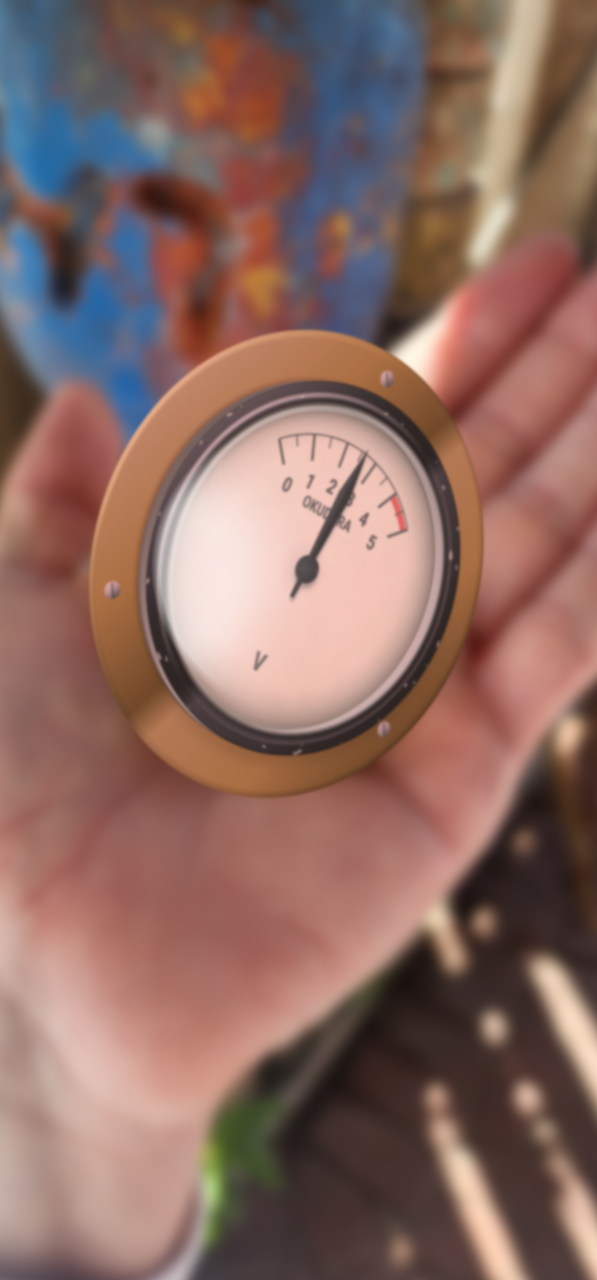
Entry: 2.5V
